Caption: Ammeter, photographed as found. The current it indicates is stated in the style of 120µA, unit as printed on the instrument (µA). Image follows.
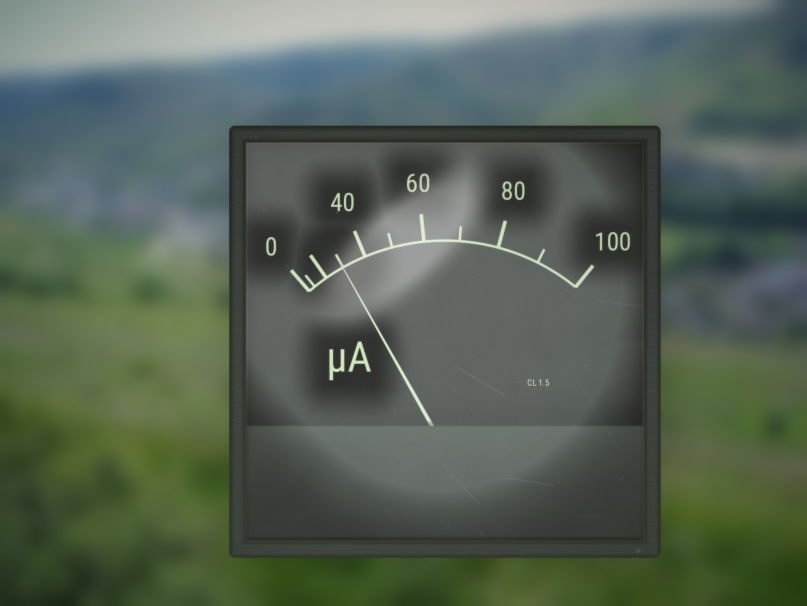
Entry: 30µA
